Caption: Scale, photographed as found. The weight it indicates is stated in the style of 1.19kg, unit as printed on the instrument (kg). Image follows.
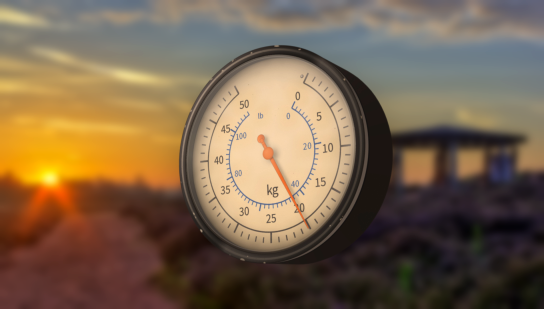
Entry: 20kg
